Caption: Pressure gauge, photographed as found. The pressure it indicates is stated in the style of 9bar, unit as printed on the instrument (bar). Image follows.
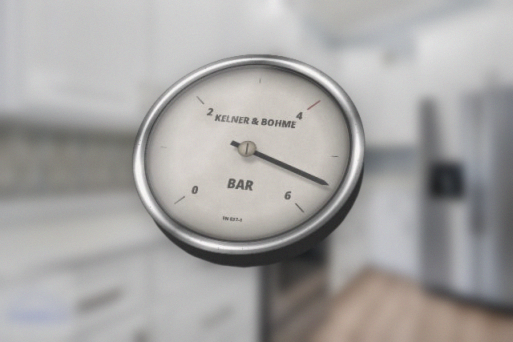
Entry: 5.5bar
